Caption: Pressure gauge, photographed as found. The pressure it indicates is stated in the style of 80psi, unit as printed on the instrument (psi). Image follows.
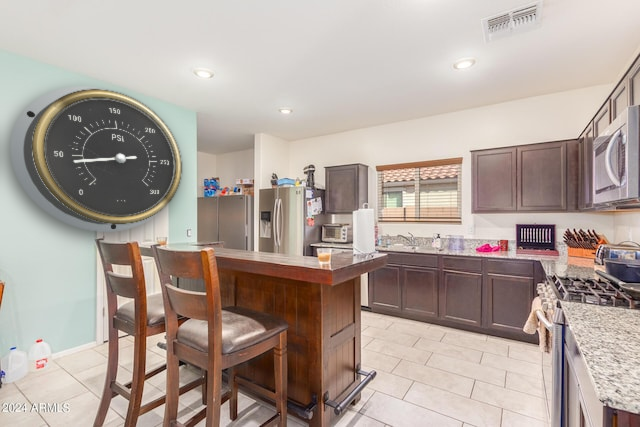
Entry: 40psi
